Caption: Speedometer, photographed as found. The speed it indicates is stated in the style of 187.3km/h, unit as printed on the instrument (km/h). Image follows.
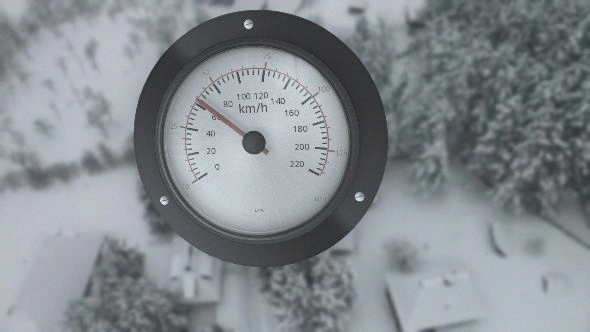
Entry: 64km/h
